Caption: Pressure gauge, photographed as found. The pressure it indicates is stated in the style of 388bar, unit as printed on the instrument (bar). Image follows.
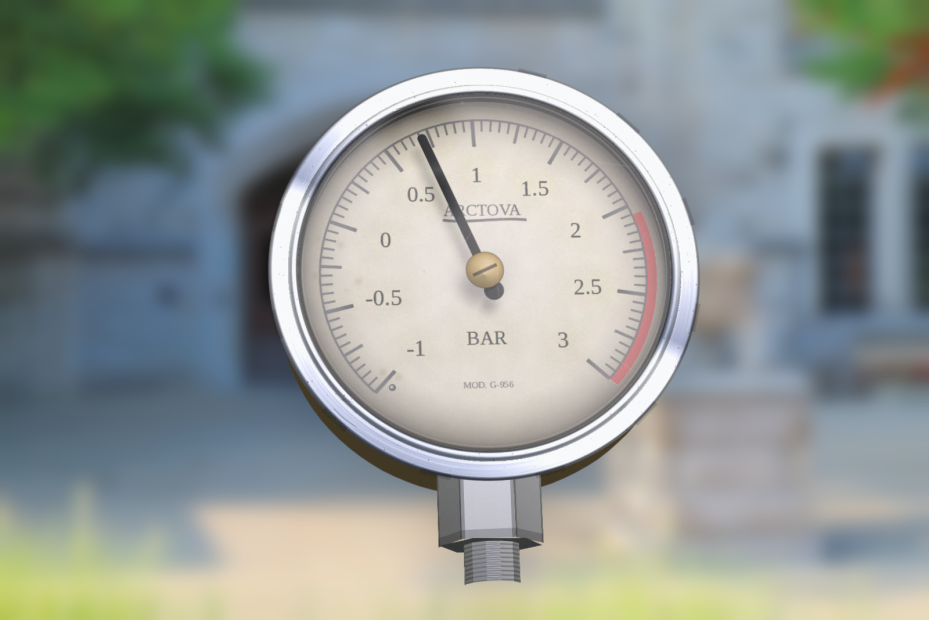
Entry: 0.7bar
